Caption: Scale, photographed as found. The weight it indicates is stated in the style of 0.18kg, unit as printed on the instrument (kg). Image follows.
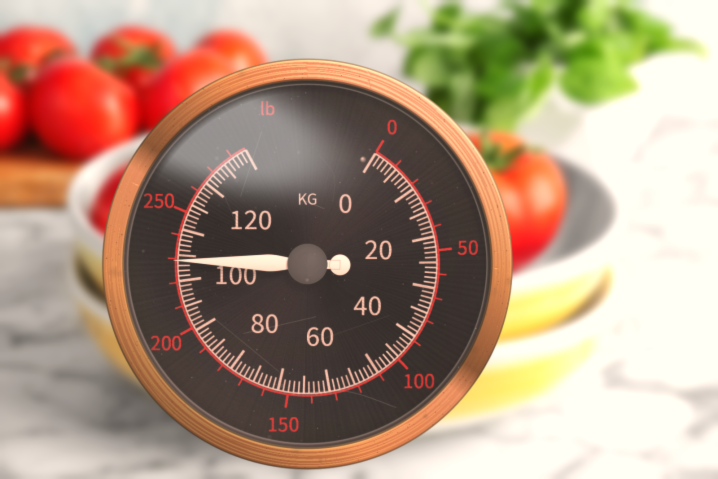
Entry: 104kg
